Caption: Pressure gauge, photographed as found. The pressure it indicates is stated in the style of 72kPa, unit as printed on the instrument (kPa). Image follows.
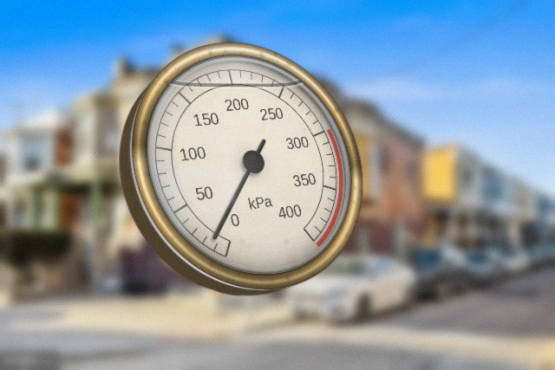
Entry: 15kPa
